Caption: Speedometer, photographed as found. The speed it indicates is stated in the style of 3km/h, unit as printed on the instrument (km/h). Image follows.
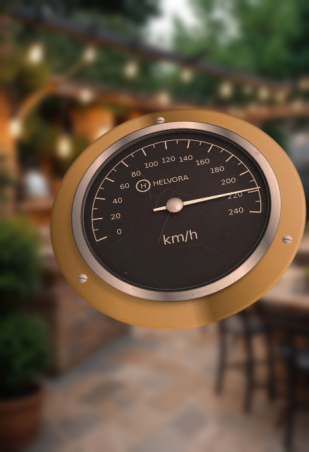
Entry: 220km/h
